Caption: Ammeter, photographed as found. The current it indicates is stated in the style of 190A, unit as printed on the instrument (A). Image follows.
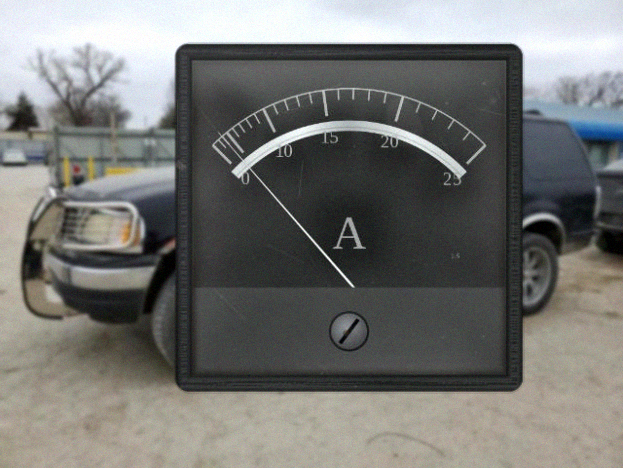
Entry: 4A
